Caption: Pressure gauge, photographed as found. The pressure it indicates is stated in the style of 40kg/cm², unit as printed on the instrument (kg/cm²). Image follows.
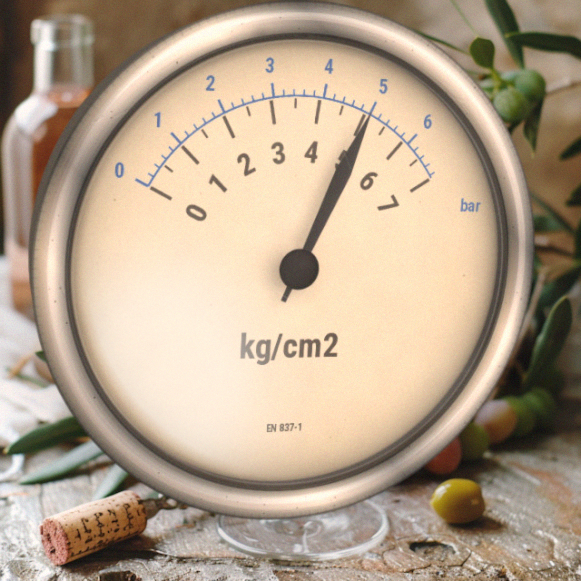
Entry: 5kg/cm²
